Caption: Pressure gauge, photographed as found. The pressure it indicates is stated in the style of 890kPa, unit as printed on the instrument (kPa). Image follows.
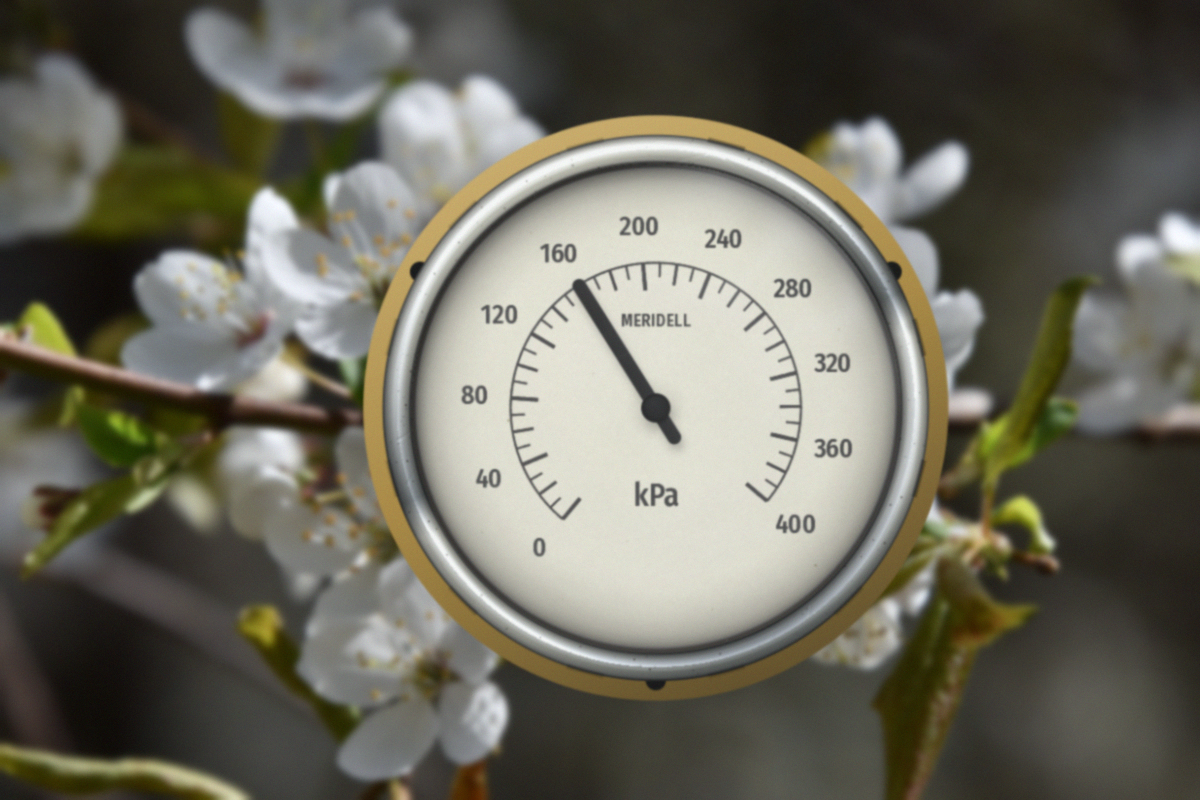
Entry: 160kPa
